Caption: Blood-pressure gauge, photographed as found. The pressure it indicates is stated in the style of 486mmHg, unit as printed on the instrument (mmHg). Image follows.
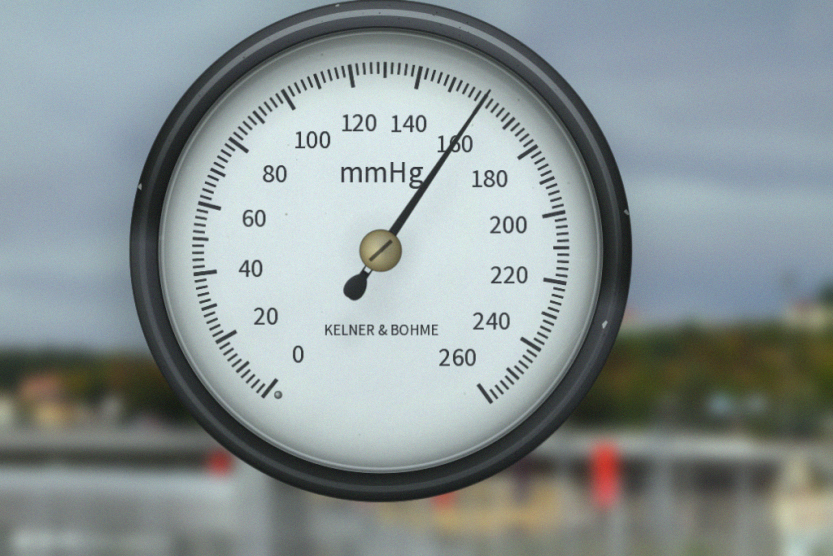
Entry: 160mmHg
